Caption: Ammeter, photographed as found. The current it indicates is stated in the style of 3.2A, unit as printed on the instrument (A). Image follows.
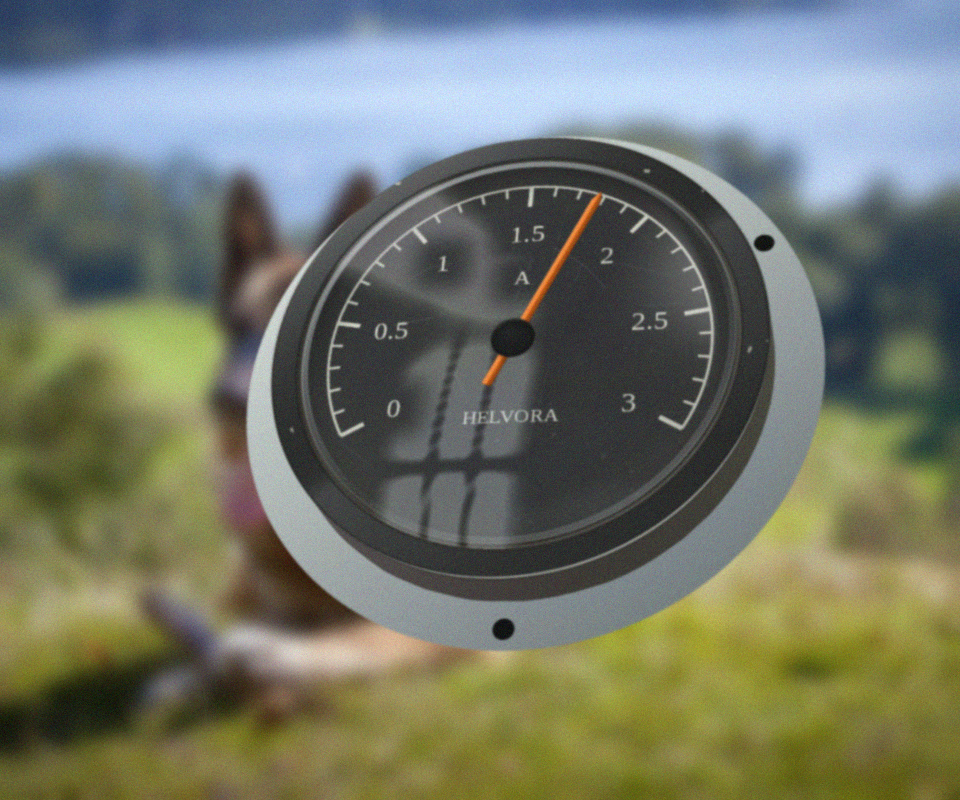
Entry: 1.8A
